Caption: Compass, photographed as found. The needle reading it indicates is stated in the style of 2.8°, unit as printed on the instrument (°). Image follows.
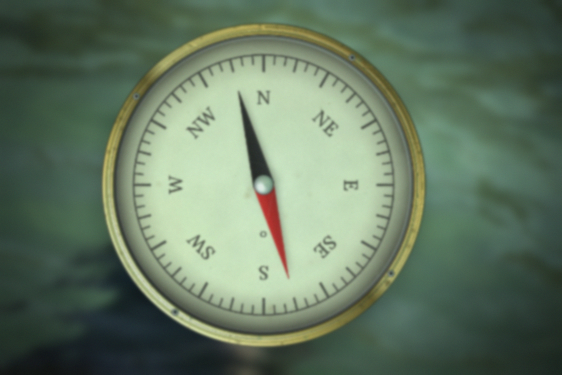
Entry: 165°
